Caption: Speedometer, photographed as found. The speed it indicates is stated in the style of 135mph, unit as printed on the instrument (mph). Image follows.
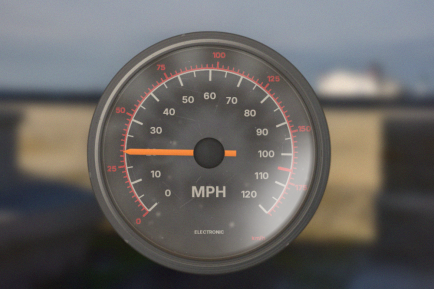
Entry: 20mph
